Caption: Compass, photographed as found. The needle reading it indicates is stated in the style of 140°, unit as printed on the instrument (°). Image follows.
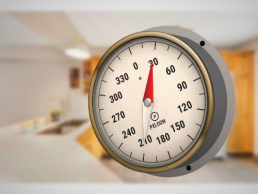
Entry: 30°
